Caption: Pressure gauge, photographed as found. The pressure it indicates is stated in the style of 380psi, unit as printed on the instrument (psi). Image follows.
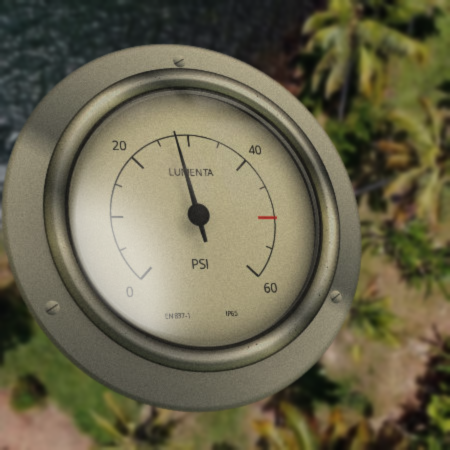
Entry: 27.5psi
